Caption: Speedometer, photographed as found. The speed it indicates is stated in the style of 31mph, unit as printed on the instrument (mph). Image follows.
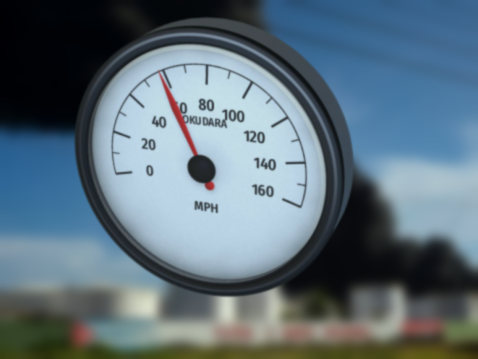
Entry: 60mph
